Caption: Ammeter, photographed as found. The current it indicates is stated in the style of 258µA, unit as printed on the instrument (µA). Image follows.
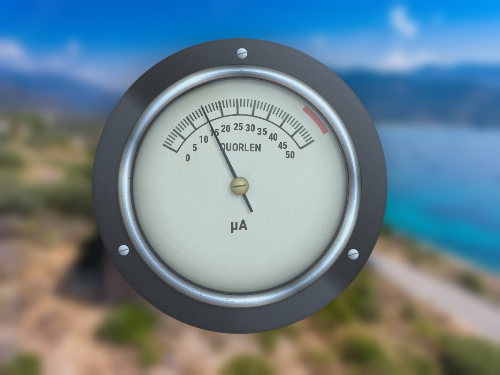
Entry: 15µA
